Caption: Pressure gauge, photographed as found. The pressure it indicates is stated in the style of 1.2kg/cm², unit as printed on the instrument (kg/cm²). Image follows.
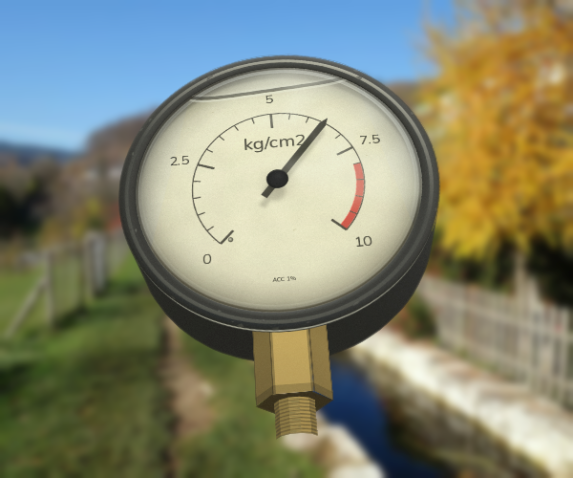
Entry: 6.5kg/cm²
